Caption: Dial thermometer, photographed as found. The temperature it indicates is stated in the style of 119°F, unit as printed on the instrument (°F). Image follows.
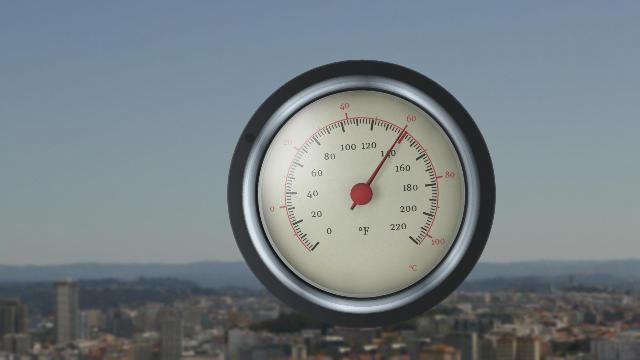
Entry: 140°F
